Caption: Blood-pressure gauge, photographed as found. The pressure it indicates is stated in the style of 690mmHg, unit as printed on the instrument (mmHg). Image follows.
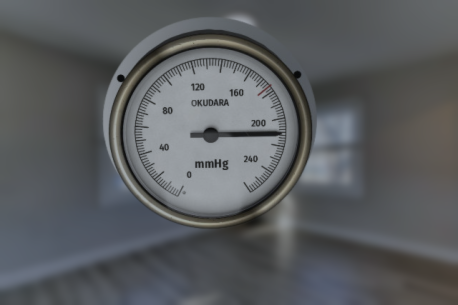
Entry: 210mmHg
